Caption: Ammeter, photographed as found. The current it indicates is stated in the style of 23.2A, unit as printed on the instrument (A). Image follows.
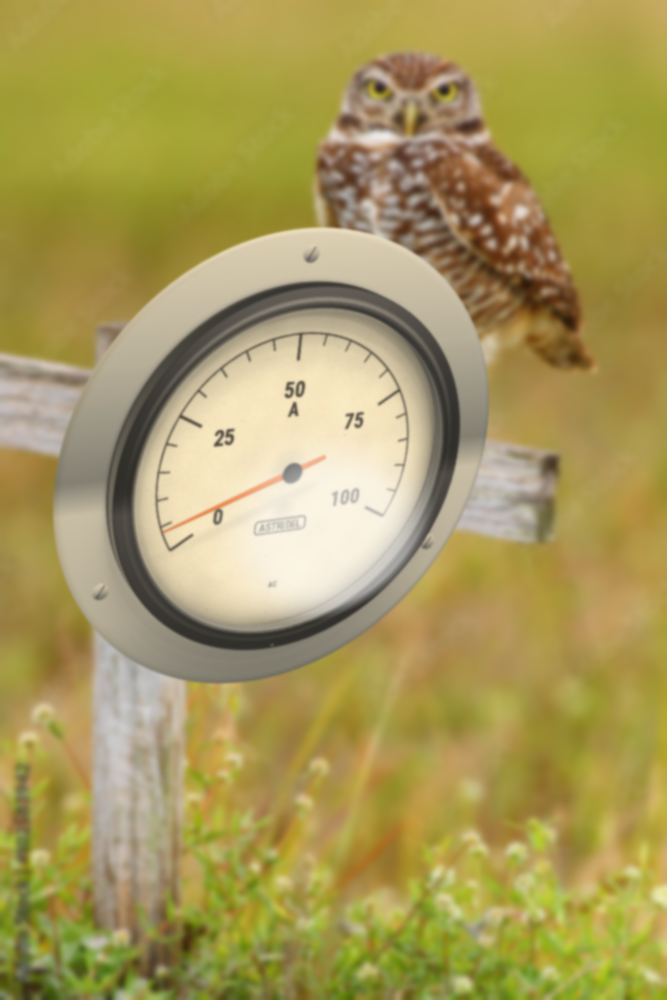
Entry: 5A
